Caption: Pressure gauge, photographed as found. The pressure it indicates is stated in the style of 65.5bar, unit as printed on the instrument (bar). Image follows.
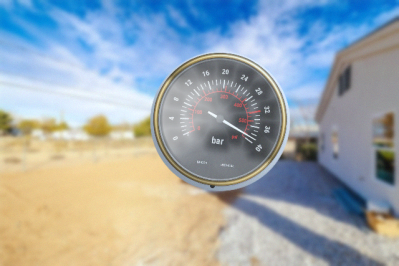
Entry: 39bar
